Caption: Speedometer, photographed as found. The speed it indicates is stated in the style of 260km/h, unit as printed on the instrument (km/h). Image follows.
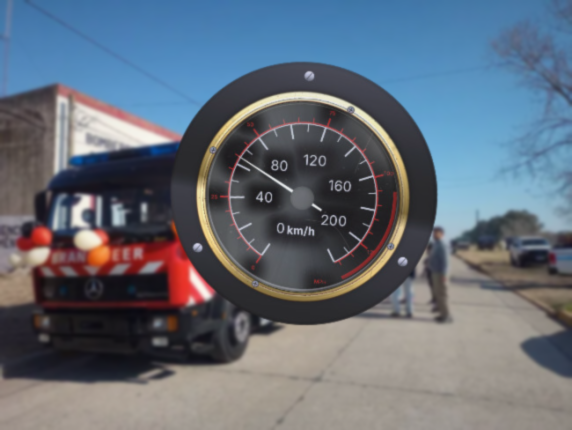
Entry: 65km/h
